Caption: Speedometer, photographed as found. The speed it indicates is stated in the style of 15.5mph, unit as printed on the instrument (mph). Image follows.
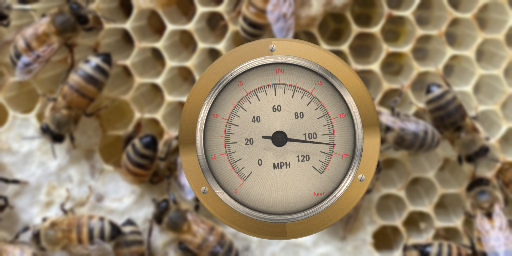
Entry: 105mph
